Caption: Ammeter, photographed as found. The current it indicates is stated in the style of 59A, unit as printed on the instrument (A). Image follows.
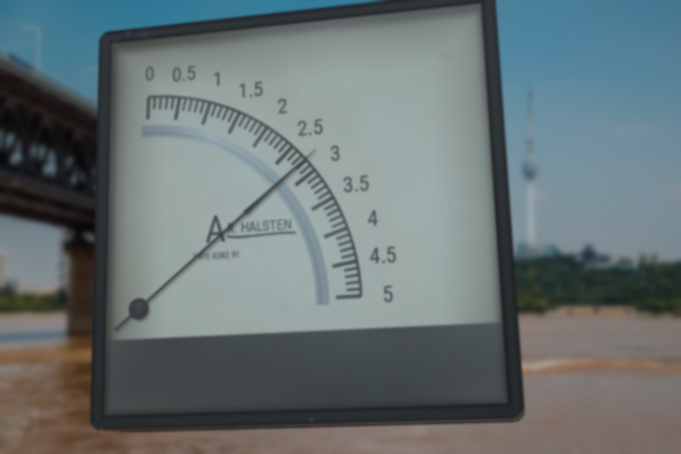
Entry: 2.8A
